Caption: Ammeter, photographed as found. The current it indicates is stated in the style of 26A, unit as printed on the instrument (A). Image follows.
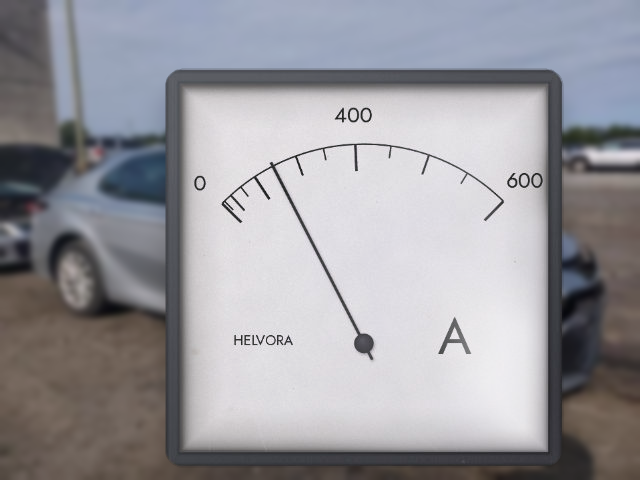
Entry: 250A
